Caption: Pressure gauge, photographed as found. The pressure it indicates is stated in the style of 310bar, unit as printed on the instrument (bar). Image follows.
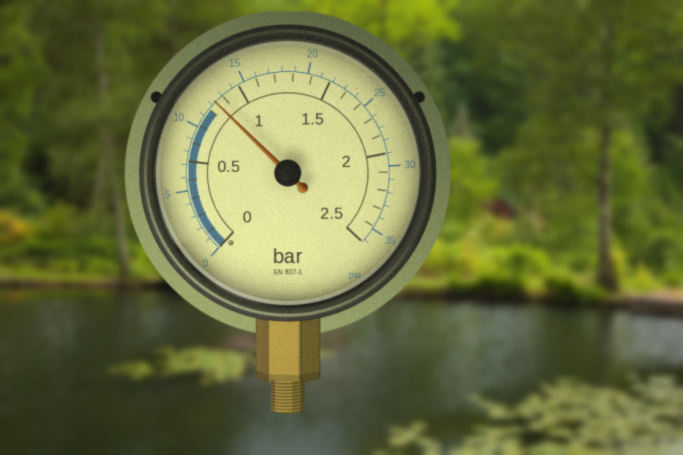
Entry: 0.85bar
